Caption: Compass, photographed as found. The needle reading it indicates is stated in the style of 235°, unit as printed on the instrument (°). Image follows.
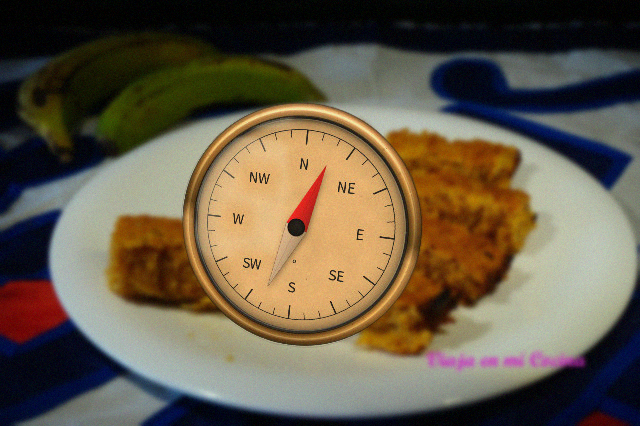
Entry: 20°
